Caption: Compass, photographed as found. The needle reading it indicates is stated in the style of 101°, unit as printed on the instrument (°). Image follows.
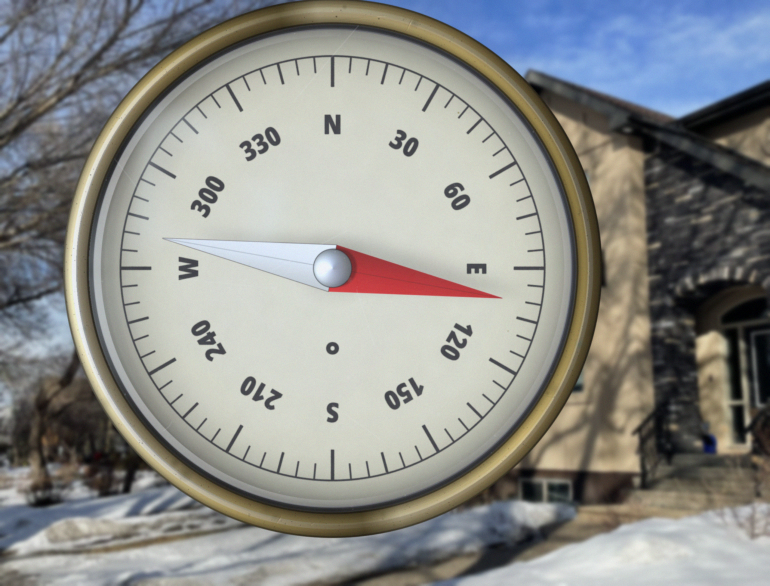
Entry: 100°
